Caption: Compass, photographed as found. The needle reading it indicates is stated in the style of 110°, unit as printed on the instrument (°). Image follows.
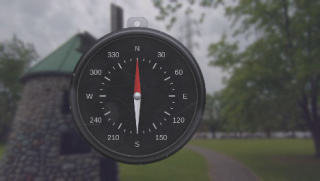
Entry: 0°
